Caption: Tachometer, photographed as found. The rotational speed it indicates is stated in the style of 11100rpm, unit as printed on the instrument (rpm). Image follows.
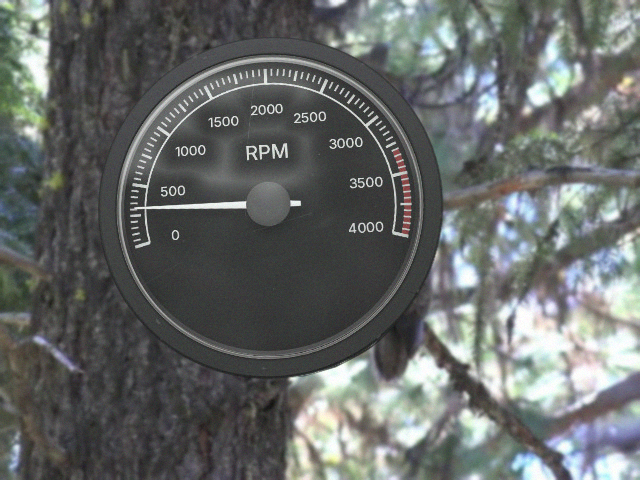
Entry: 300rpm
